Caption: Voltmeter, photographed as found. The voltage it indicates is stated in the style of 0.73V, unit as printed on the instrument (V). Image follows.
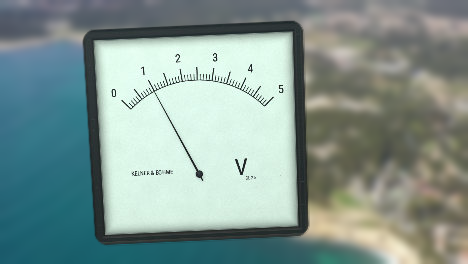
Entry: 1V
